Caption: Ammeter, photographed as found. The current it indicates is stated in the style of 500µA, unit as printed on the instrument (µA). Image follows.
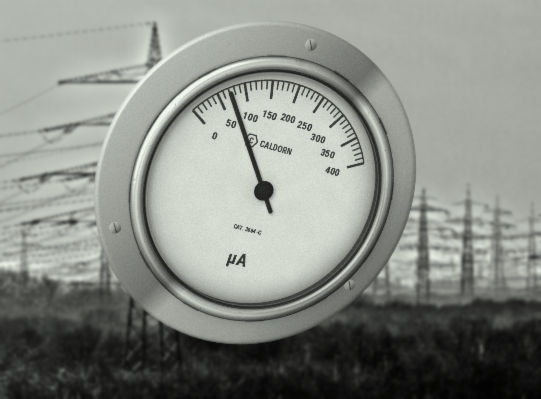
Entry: 70µA
